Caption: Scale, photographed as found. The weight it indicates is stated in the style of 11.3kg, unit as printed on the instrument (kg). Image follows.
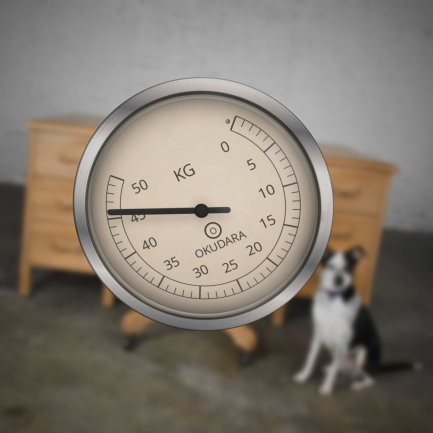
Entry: 46kg
